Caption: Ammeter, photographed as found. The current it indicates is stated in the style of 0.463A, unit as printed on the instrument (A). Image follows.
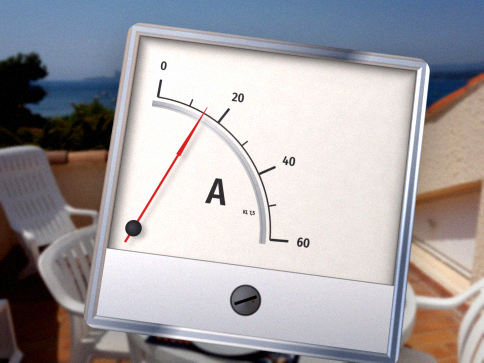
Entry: 15A
